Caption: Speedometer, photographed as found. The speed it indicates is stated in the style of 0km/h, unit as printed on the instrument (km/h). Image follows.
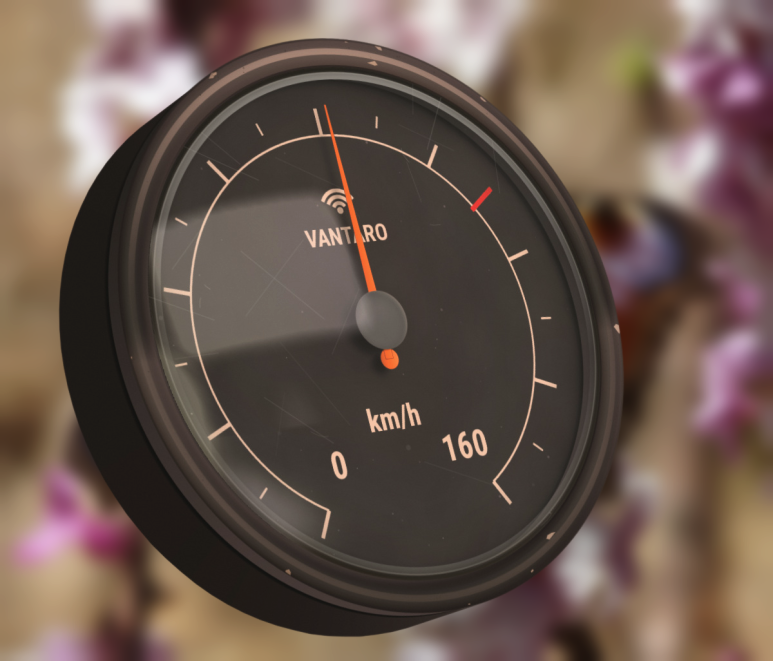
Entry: 80km/h
